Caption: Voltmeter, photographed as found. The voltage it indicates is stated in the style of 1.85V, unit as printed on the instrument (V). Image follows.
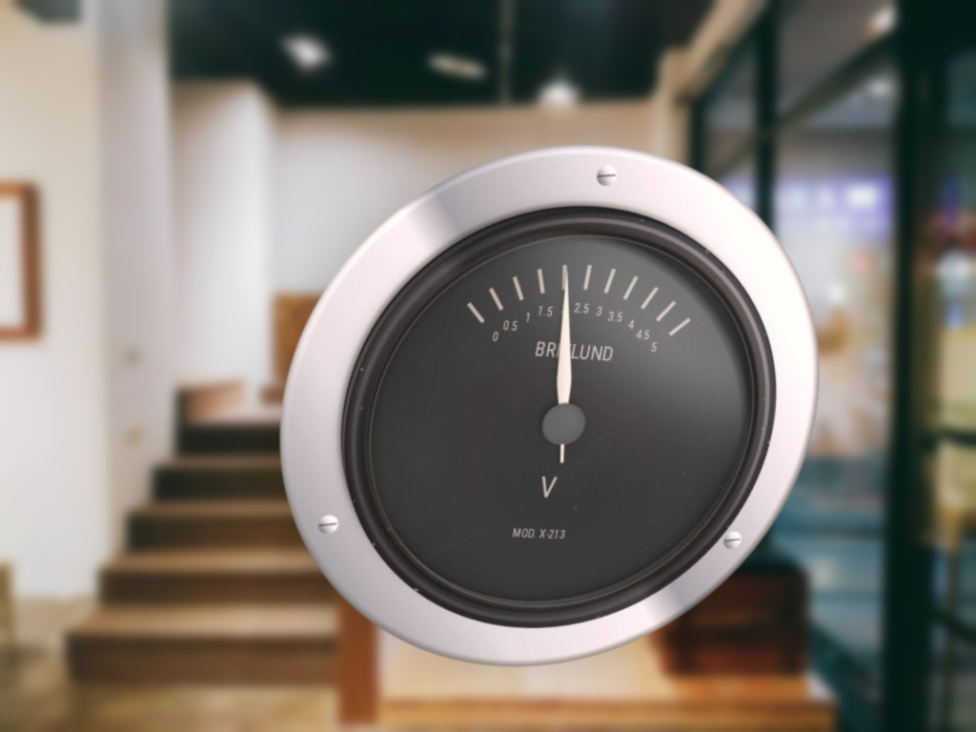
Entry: 2V
